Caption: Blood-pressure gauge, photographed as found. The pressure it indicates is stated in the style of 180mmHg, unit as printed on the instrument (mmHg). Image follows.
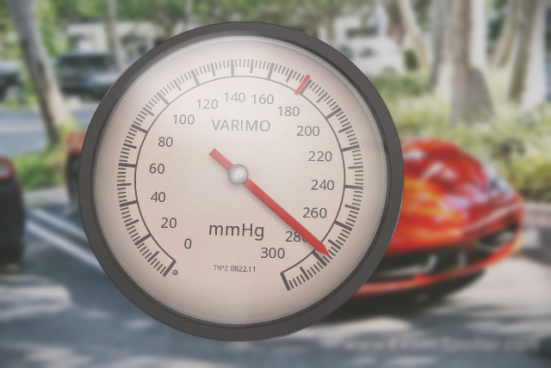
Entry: 276mmHg
